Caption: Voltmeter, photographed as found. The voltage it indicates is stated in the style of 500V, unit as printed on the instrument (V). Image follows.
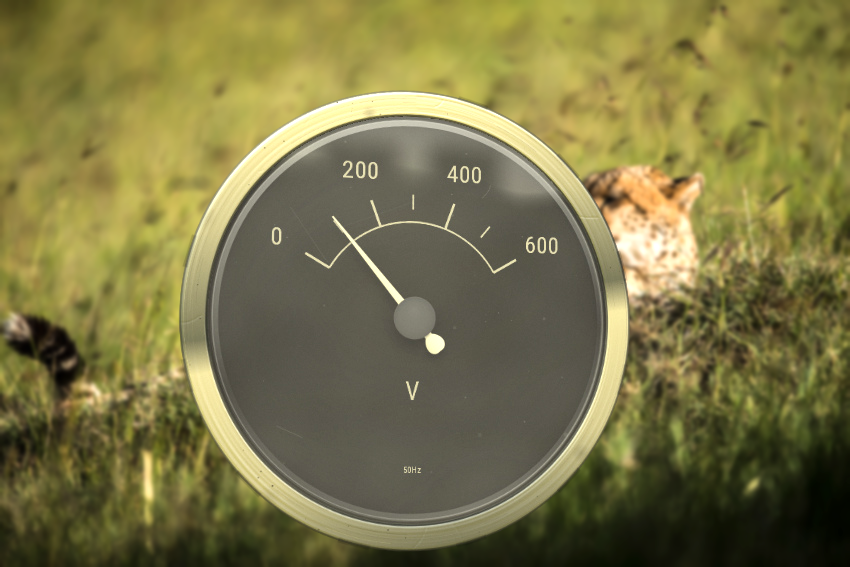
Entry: 100V
